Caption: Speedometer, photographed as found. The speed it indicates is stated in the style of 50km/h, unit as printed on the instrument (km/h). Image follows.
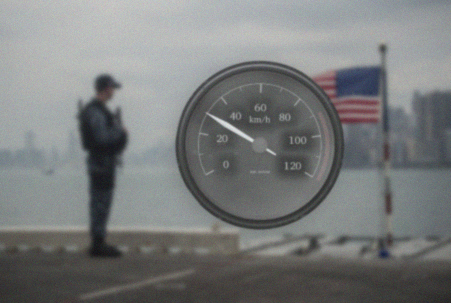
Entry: 30km/h
